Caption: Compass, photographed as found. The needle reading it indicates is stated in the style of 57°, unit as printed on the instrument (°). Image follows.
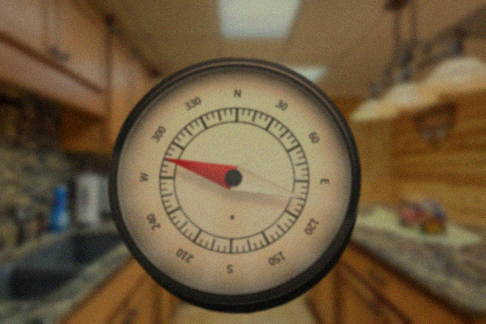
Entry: 285°
